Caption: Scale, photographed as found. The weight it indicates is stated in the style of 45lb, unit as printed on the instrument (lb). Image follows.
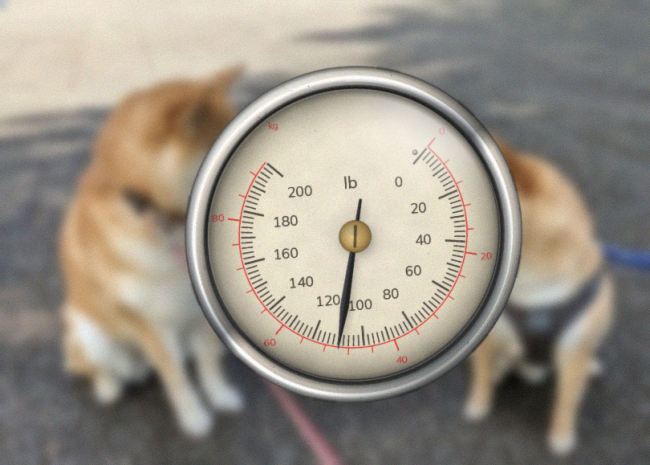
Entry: 110lb
